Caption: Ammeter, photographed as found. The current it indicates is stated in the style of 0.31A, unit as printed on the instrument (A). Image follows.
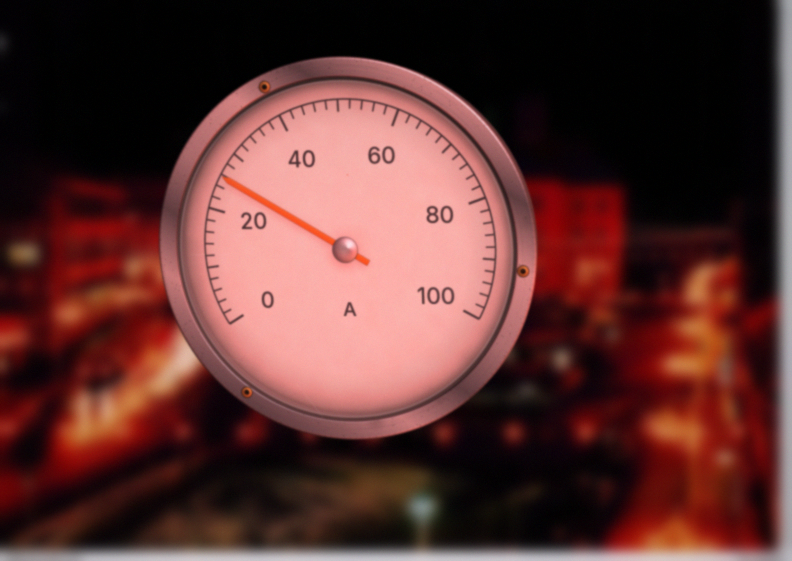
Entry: 26A
